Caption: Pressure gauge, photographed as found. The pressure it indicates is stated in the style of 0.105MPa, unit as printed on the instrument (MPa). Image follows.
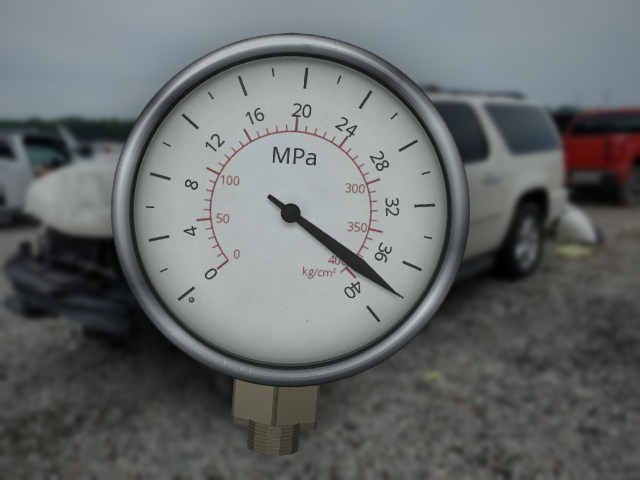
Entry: 38MPa
